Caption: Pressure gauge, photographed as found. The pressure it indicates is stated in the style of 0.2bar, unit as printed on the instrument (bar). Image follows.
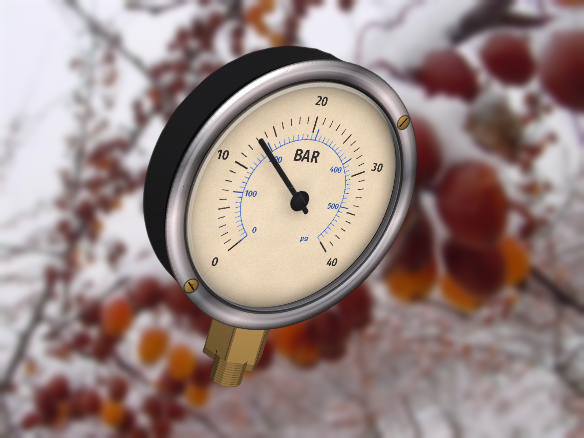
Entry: 13bar
